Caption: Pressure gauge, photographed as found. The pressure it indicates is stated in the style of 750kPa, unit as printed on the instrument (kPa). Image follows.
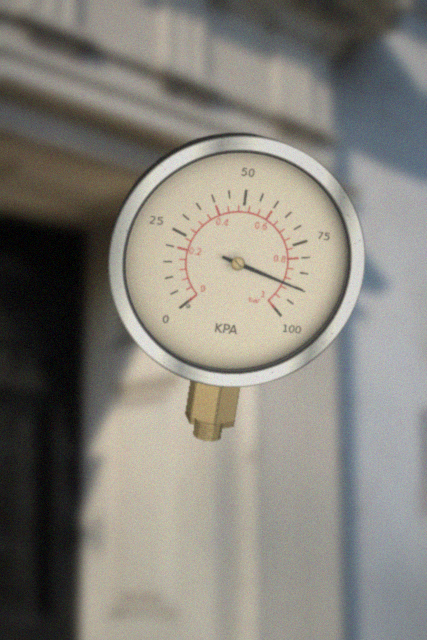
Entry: 90kPa
